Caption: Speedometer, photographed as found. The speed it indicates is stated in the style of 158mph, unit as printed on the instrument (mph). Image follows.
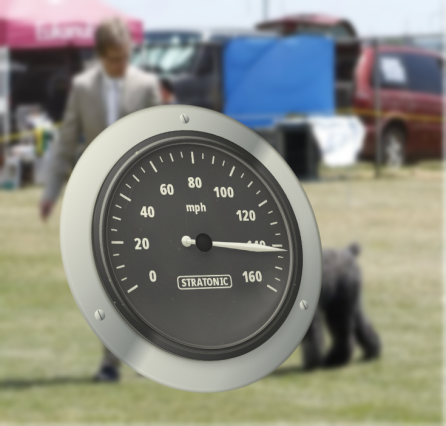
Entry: 142.5mph
